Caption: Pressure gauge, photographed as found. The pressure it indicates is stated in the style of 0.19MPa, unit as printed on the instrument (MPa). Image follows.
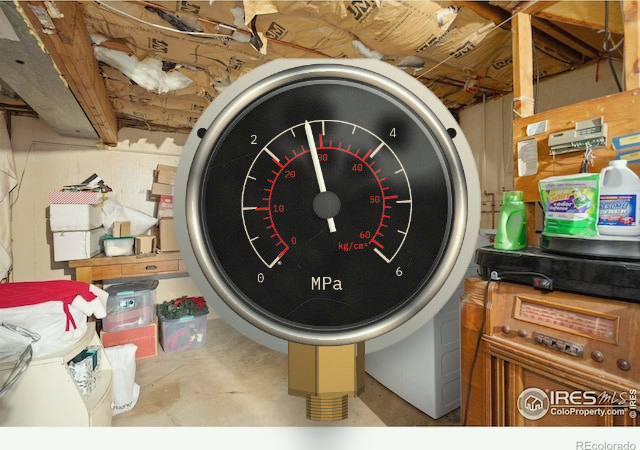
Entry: 2.75MPa
